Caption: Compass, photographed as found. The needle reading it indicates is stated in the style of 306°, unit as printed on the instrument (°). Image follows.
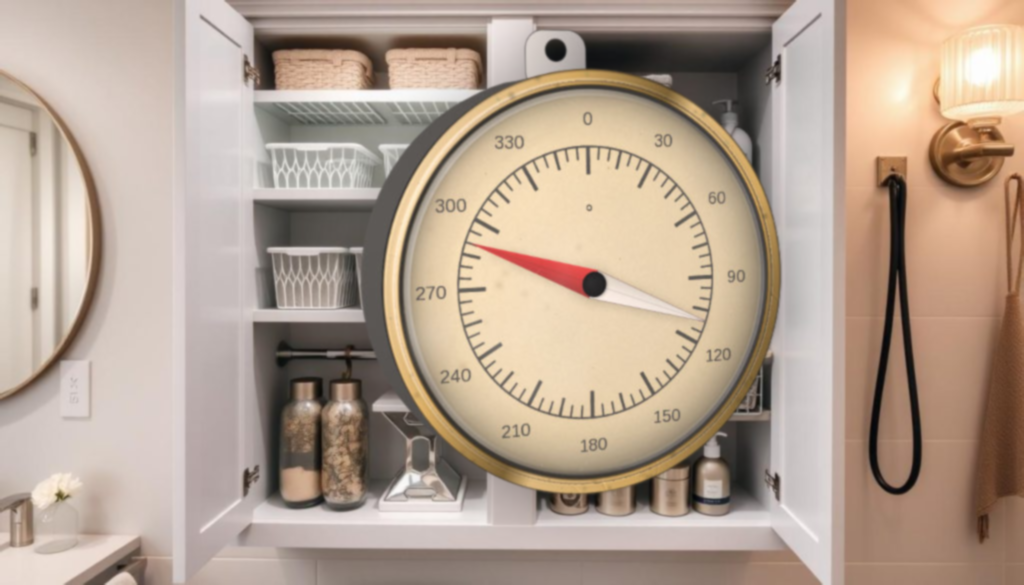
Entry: 290°
